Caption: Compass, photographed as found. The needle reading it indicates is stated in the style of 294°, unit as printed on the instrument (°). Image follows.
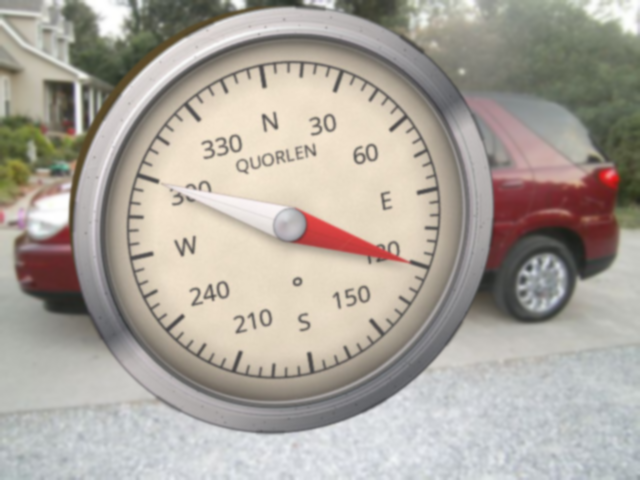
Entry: 120°
